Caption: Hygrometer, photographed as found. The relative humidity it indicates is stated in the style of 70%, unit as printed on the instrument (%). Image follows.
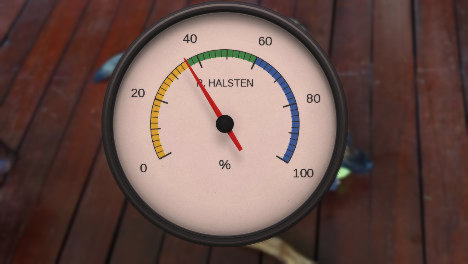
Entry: 36%
